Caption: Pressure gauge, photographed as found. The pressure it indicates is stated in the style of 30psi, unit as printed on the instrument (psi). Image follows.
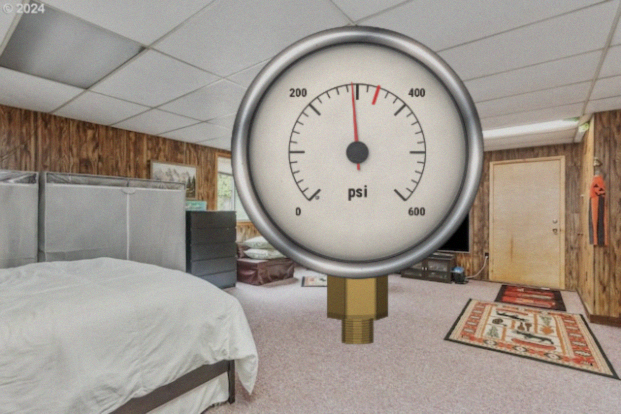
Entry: 290psi
